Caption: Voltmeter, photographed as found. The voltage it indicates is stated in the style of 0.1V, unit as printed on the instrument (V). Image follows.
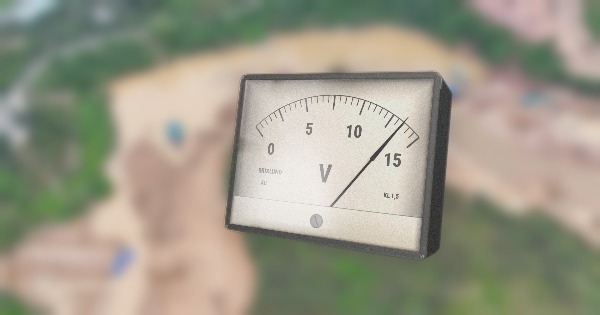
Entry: 13.5V
